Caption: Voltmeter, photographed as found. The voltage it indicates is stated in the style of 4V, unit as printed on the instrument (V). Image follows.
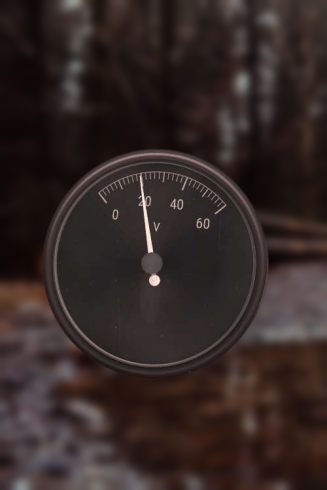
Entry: 20V
